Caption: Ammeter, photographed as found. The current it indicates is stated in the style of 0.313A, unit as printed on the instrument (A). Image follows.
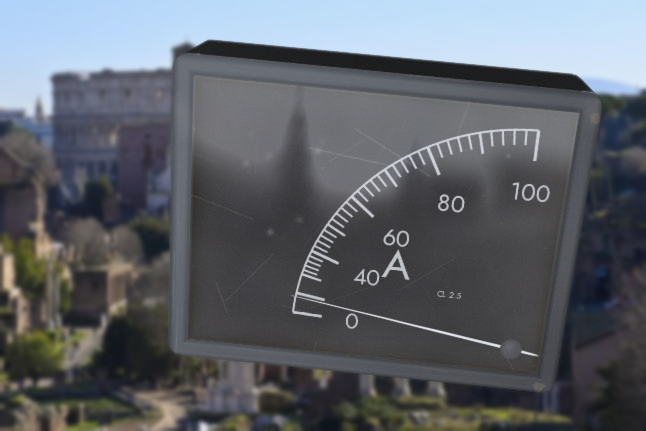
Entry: 20A
